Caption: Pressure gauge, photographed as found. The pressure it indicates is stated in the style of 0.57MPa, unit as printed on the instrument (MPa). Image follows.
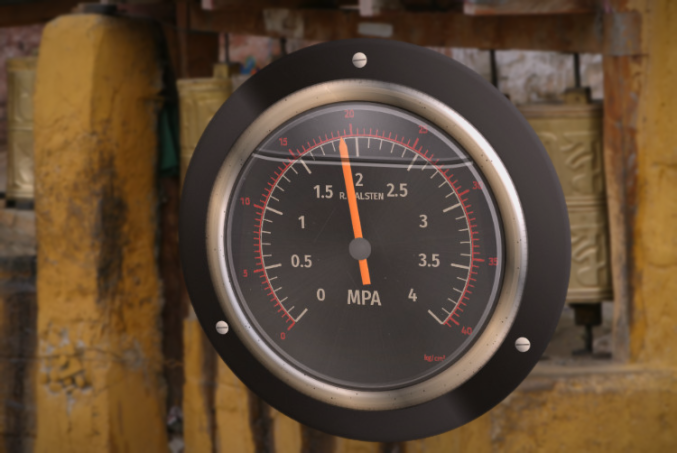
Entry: 1.9MPa
